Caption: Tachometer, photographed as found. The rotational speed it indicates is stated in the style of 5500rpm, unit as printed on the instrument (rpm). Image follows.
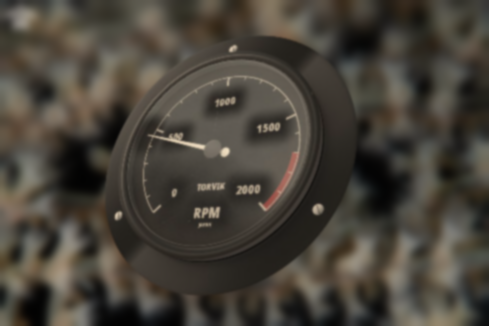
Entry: 450rpm
